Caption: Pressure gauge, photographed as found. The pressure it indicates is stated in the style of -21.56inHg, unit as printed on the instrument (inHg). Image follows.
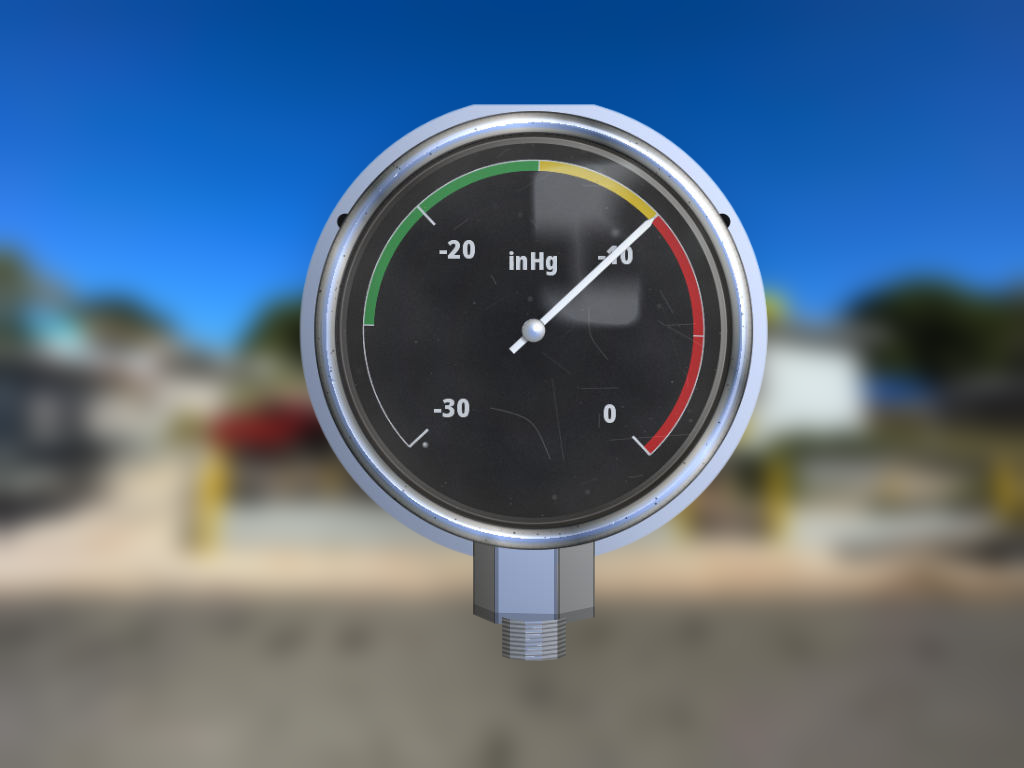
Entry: -10inHg
